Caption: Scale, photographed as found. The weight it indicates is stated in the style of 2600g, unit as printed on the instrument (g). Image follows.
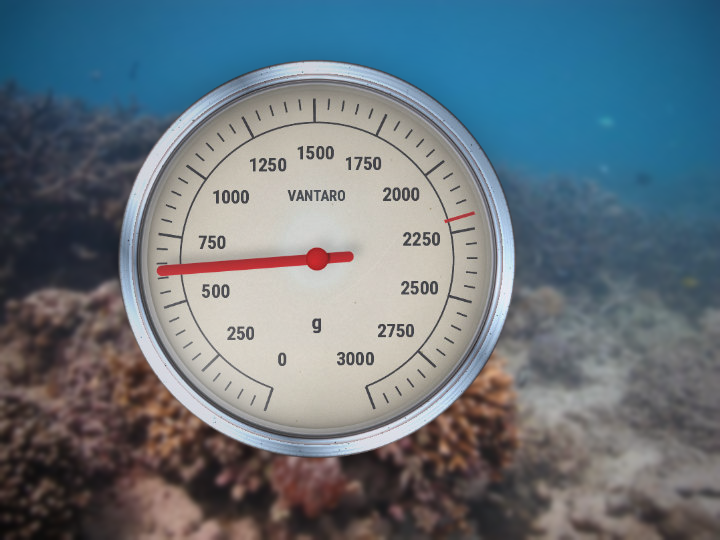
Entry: 625g
